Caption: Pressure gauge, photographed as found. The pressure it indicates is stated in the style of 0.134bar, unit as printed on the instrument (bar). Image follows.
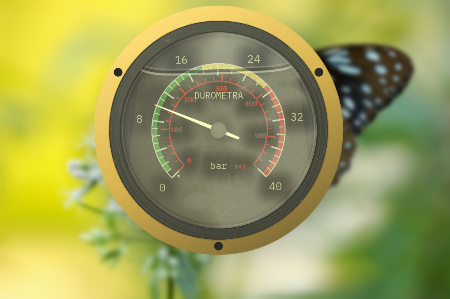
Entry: 10bar
